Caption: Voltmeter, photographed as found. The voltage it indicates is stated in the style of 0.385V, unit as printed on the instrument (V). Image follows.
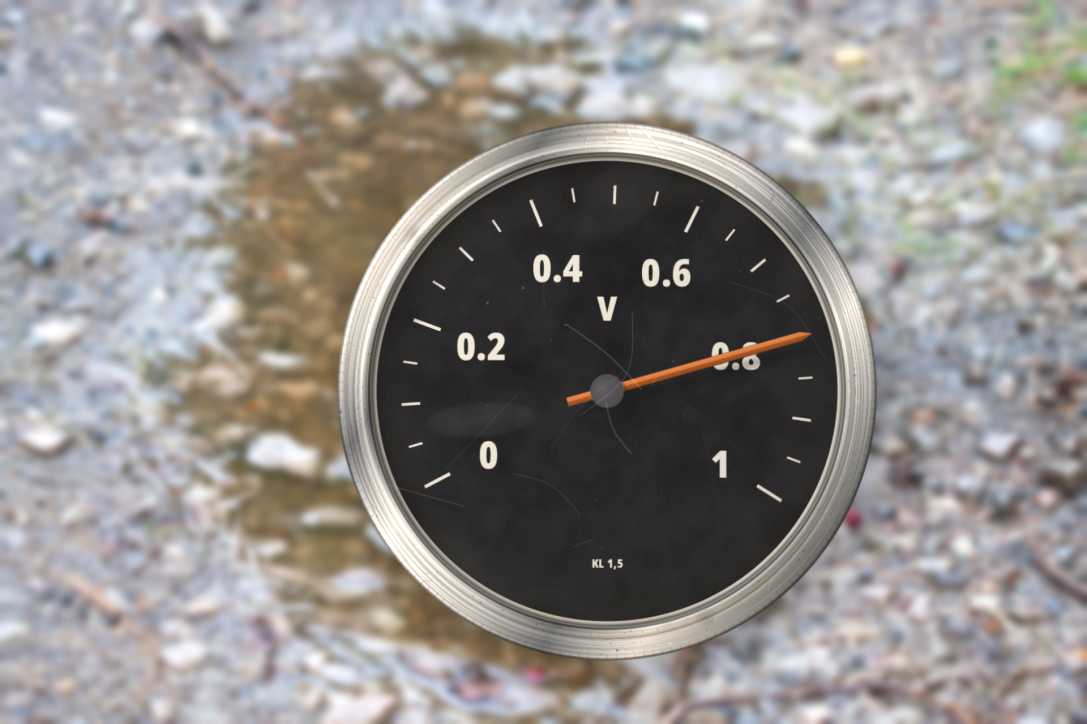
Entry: 0.8V
